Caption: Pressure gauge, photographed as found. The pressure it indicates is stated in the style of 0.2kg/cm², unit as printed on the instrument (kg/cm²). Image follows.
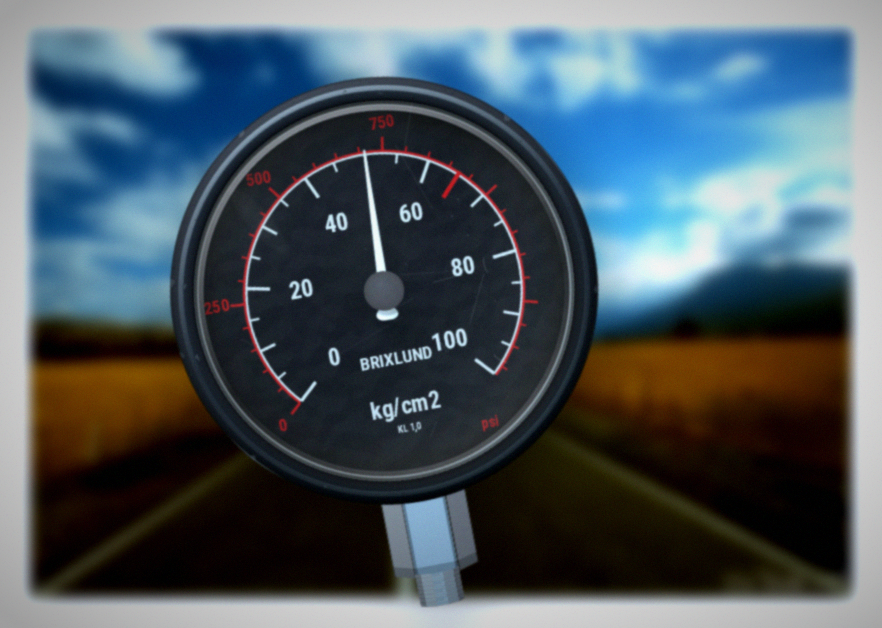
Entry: 50kg/cm²
